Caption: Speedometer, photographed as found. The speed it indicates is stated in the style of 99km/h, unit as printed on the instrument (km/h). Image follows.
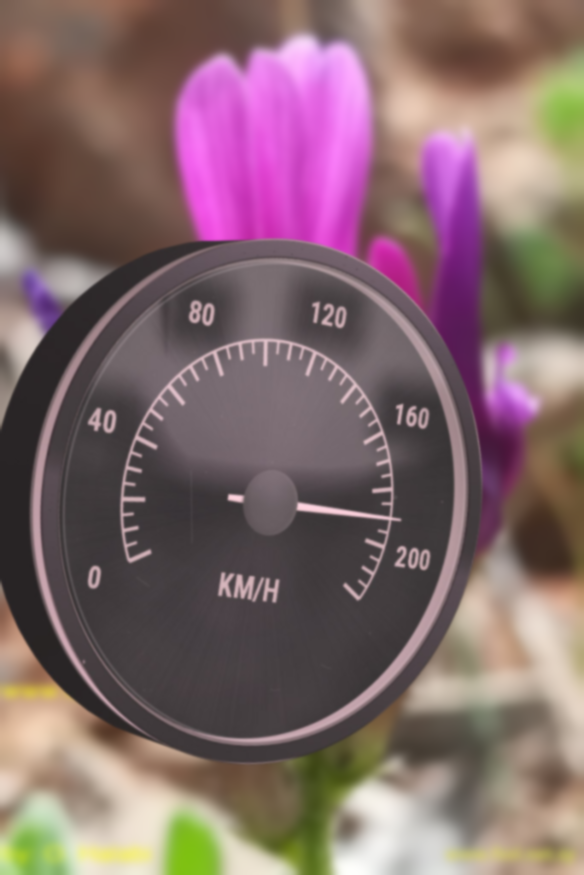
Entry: 190km/h
